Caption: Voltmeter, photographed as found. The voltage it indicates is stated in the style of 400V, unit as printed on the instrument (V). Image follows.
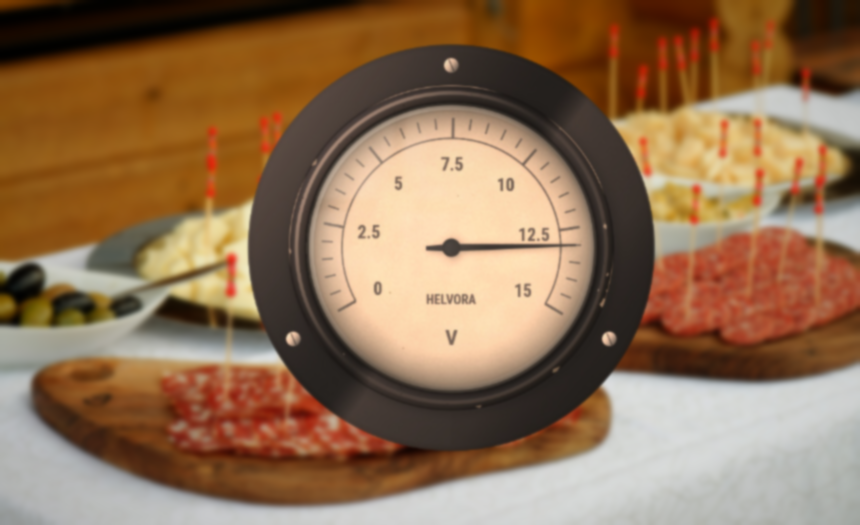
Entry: 13V
